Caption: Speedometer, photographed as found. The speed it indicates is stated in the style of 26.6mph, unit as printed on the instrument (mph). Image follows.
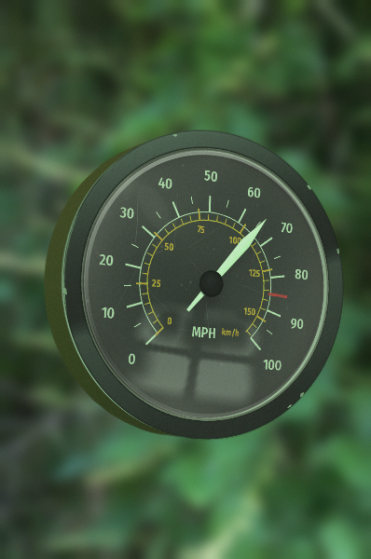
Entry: 65mph
